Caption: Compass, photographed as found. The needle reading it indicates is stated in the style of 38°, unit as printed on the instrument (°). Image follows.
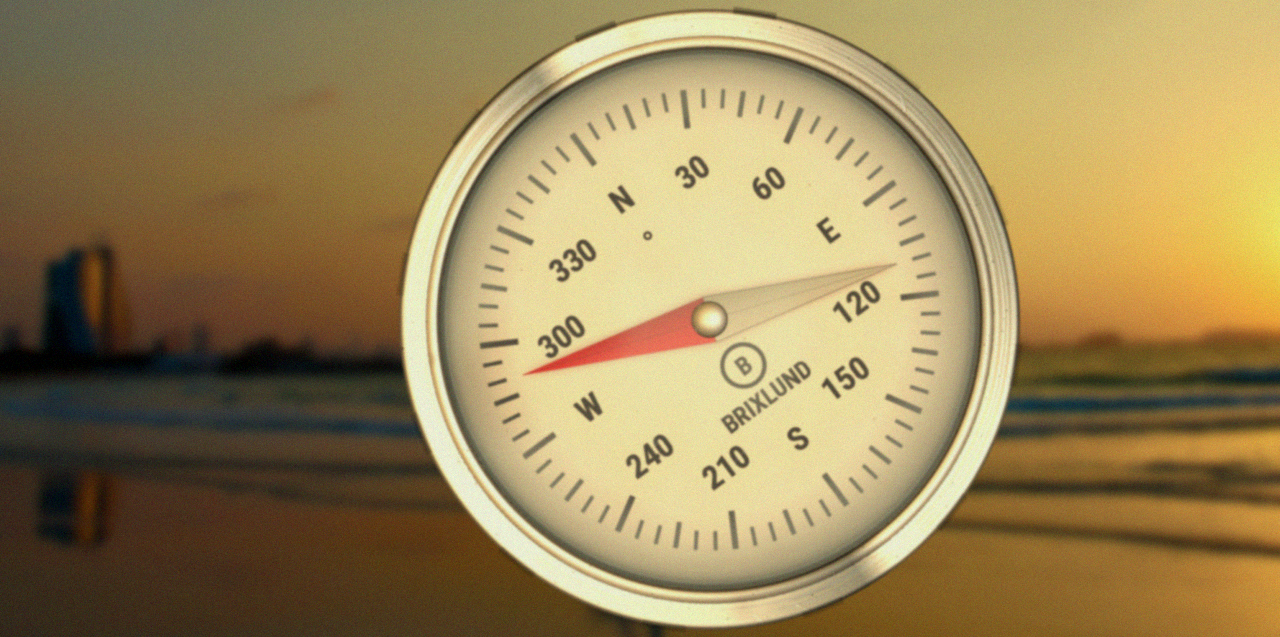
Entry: 290°
